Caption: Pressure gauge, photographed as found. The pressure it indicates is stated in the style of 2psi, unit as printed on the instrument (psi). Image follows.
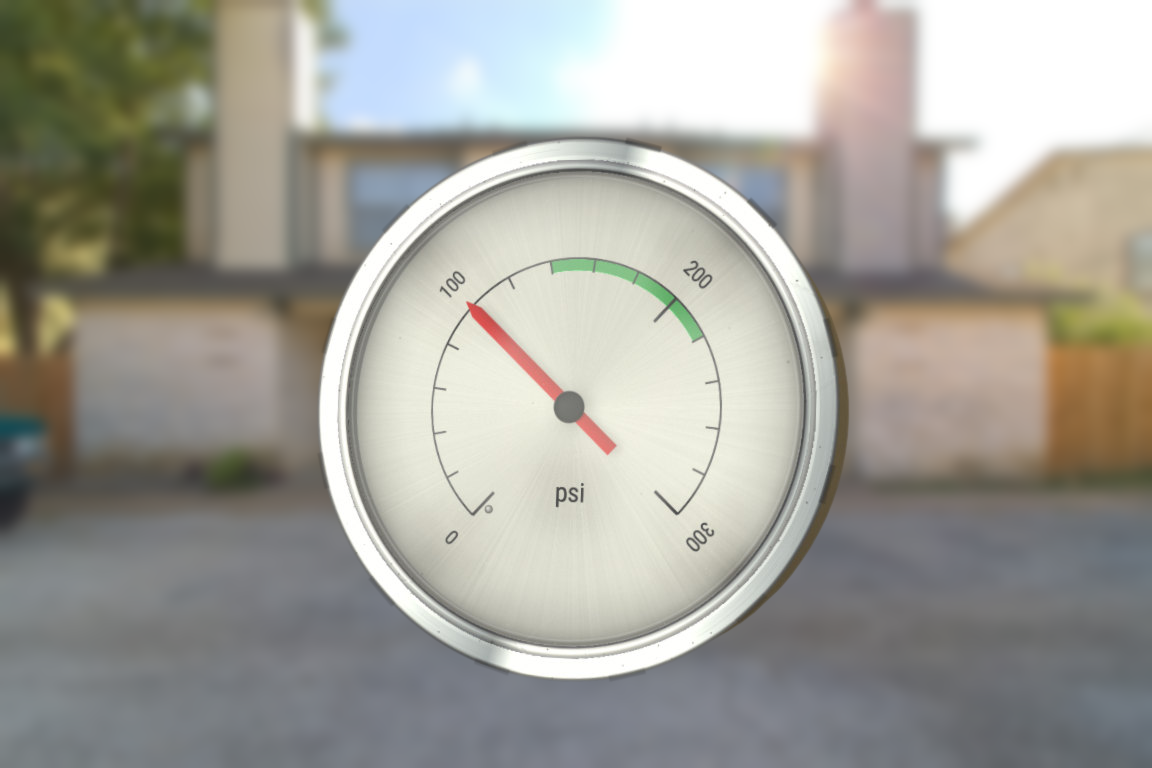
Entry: 100psi
